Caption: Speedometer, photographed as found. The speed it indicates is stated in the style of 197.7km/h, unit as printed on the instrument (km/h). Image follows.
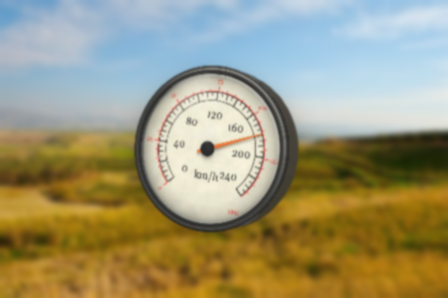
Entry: 180km/h
